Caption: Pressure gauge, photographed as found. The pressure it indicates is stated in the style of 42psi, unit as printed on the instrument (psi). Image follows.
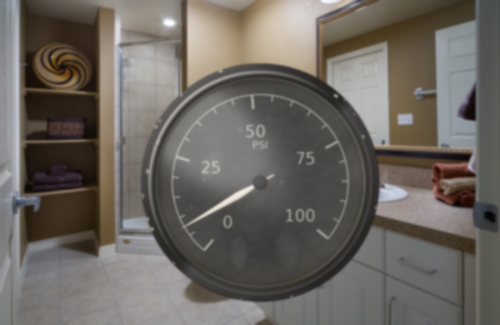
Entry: 7.5psi
